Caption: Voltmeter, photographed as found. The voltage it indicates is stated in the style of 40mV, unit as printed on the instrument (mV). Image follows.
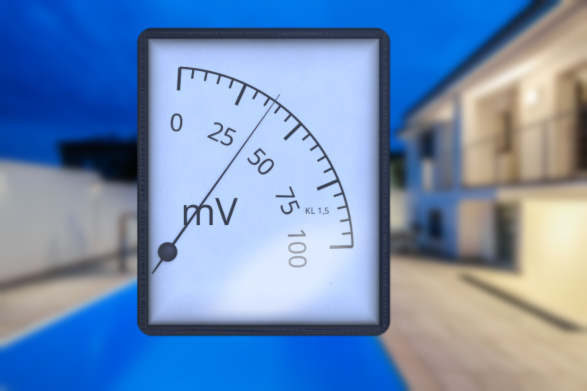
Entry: 37.5mV
